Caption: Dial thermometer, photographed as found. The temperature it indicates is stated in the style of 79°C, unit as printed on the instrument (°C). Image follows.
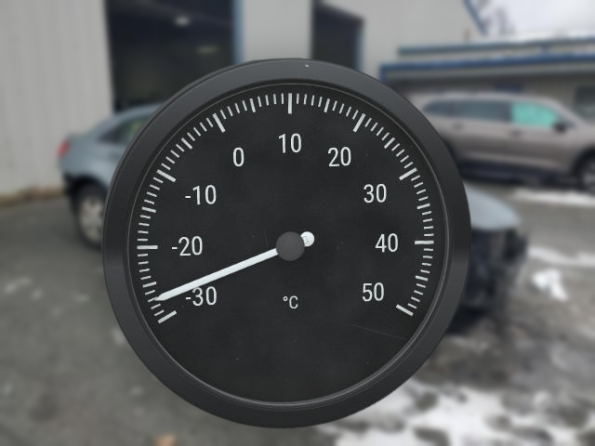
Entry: -27°C
